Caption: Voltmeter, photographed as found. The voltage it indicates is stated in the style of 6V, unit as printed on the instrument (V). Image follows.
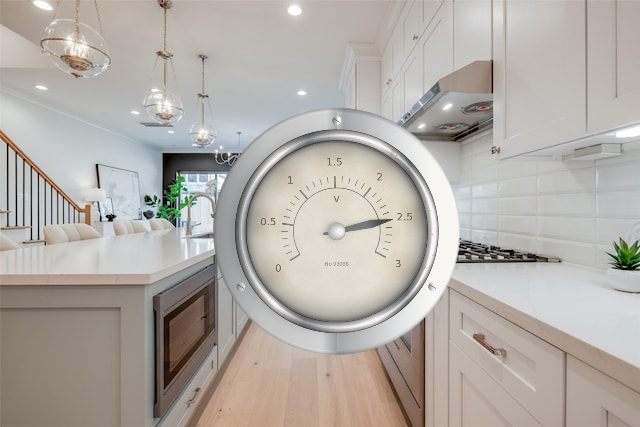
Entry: 2.5V
